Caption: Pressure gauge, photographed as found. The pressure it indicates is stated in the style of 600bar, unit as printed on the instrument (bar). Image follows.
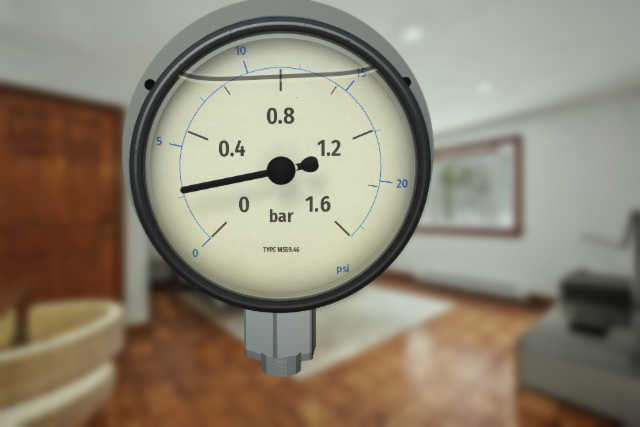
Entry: 0.2bar
